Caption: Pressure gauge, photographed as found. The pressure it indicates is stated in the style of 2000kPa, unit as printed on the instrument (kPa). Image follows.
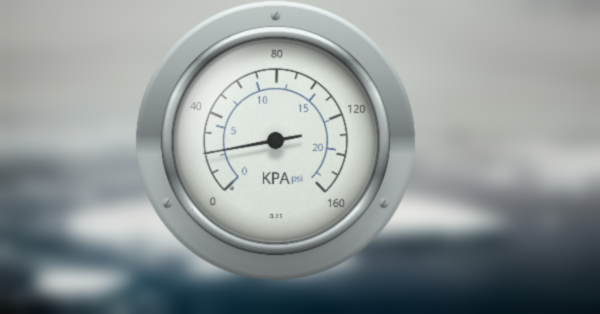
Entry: 20kPa
